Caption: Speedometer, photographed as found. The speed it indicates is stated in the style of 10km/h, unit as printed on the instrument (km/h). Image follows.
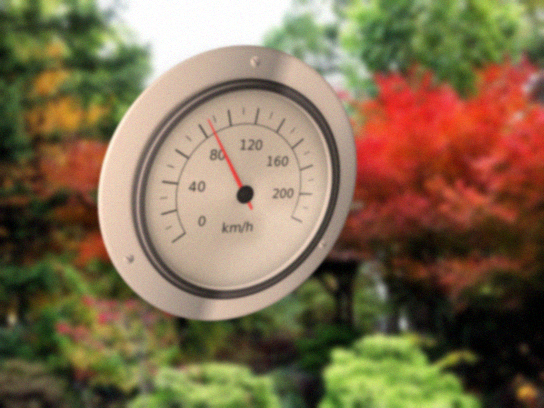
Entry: 85km/h
